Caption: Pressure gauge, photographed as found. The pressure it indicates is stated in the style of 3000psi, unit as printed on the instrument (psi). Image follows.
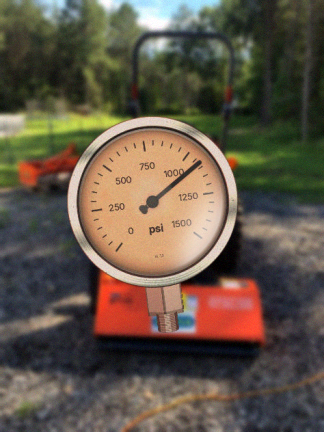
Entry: 1075psi
